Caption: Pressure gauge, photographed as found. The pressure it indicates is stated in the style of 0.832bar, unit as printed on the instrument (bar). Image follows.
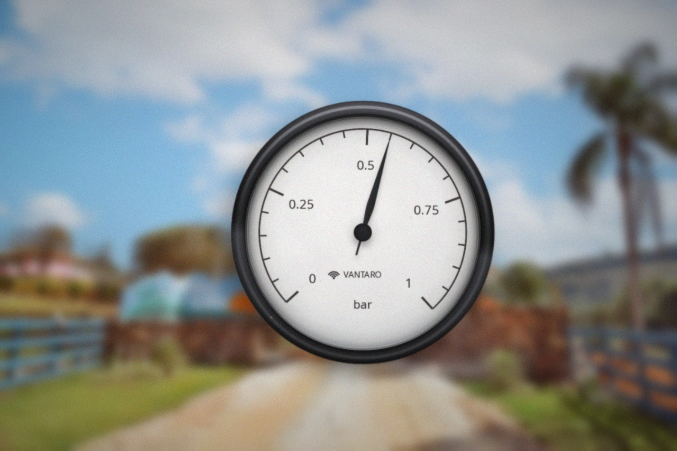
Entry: 0.55bar
